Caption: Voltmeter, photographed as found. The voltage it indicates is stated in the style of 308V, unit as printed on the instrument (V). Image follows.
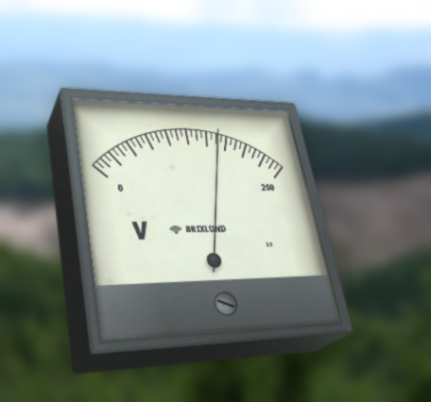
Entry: 130V
